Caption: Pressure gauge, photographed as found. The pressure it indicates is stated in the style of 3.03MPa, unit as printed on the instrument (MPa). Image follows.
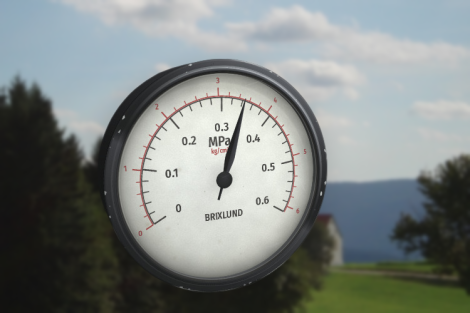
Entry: 0.34MPa
